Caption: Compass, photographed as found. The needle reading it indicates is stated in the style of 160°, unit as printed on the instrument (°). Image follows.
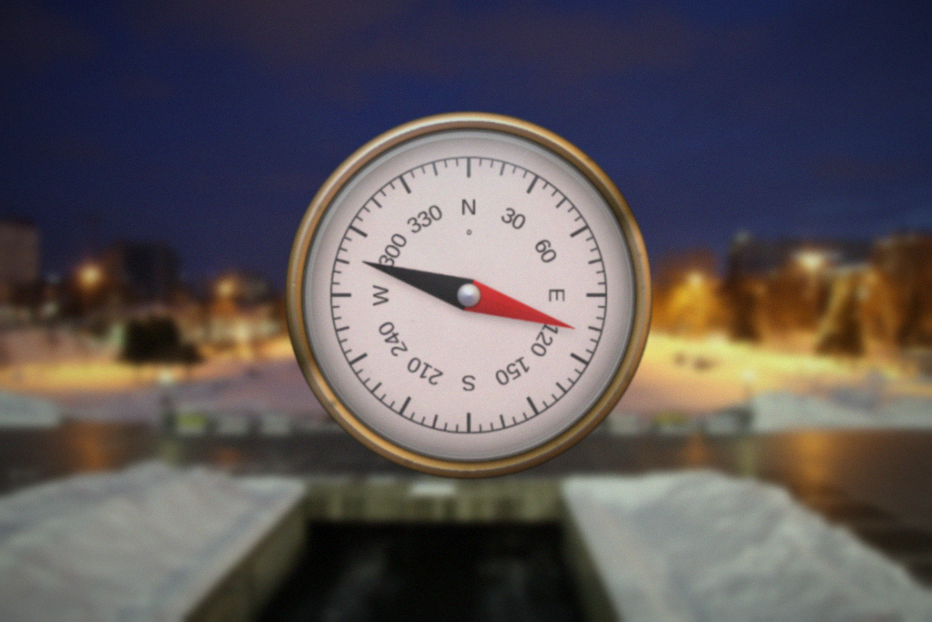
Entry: 107.5°
